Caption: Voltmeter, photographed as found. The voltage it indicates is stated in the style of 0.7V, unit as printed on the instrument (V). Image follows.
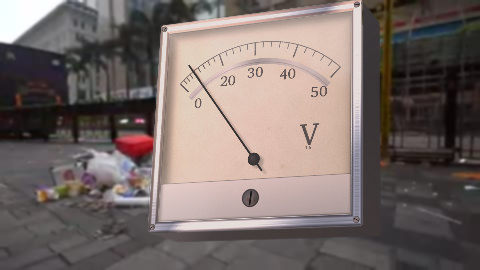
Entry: 10V
